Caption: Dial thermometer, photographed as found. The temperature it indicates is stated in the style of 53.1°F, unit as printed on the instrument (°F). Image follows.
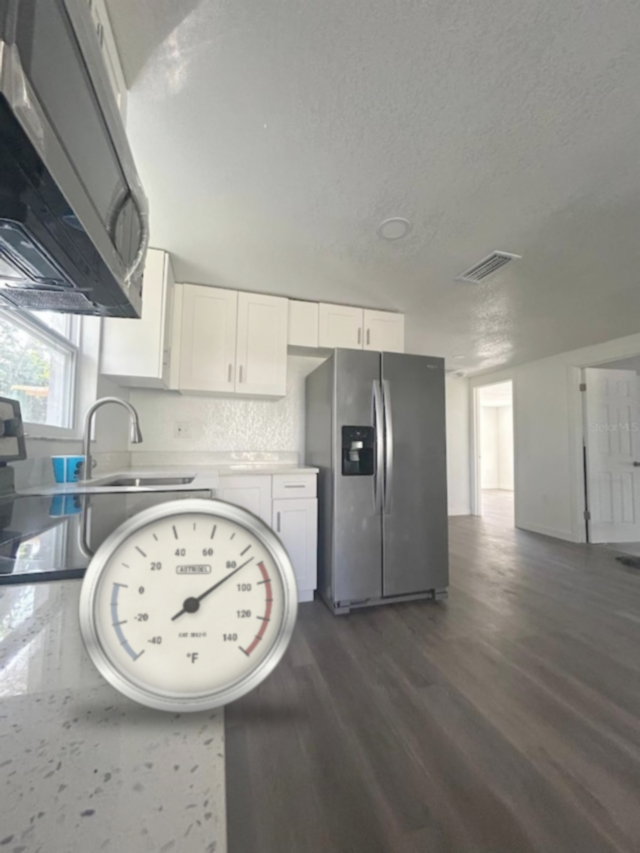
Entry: 85°F
